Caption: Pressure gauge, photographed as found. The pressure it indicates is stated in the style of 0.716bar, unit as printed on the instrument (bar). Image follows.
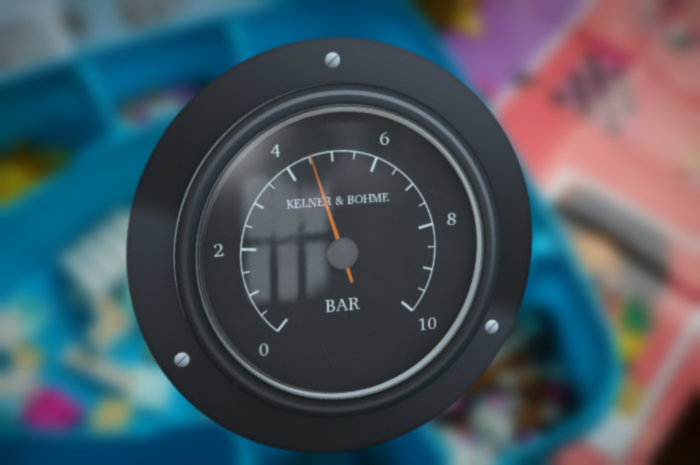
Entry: 4.5bar
